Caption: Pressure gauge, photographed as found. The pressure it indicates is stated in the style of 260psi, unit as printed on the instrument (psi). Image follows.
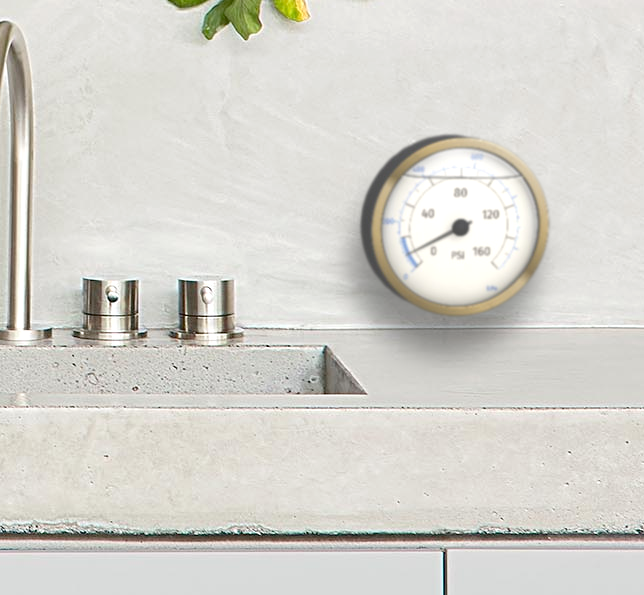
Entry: 10psi
